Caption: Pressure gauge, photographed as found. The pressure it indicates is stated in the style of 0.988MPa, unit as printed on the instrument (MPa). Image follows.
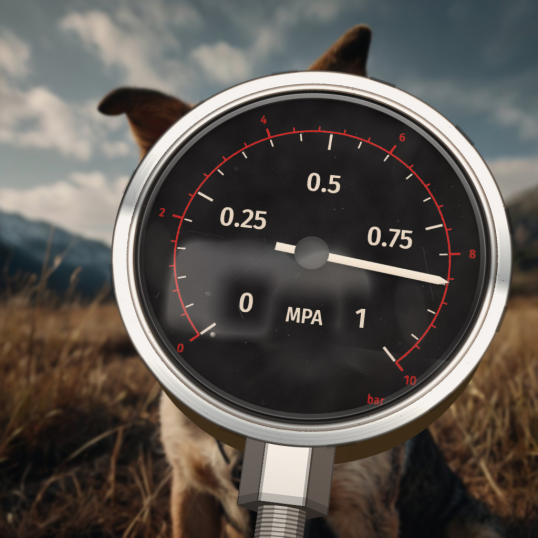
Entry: 0.85MPa
